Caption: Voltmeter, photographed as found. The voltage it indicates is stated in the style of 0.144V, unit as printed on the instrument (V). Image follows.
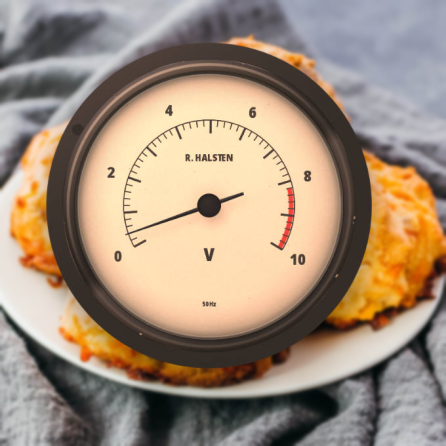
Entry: 0.4V
